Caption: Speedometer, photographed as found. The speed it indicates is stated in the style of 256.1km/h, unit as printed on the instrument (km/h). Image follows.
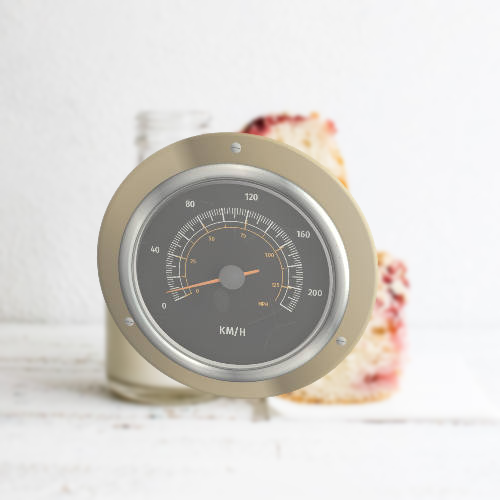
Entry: 10km/h
